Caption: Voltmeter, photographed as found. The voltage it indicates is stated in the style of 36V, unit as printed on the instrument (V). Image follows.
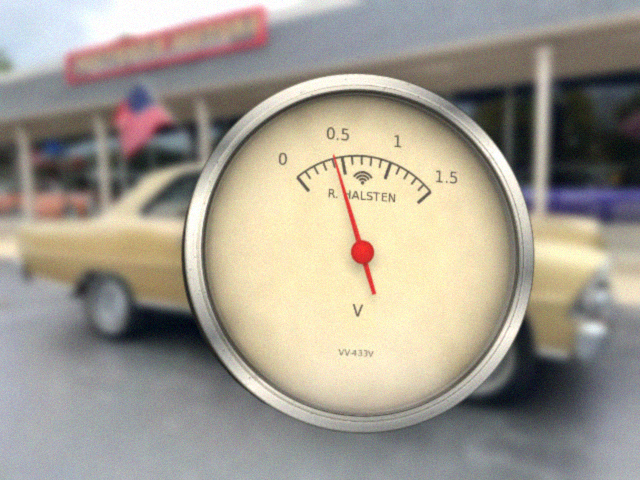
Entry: 0.4V
